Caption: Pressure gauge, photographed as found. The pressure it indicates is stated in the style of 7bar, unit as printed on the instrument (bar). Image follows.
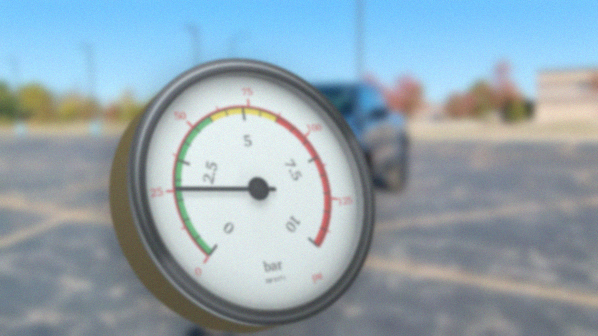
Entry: 1.75bar
